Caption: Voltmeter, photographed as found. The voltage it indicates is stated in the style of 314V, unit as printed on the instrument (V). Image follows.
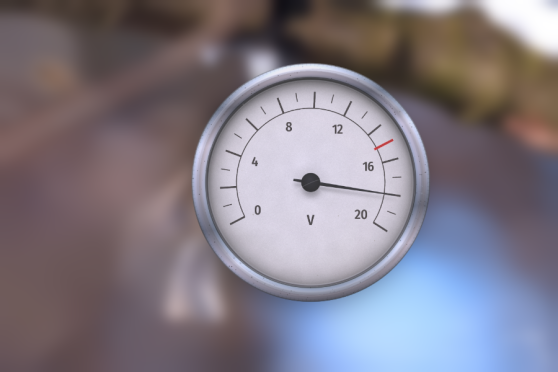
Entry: 18V
